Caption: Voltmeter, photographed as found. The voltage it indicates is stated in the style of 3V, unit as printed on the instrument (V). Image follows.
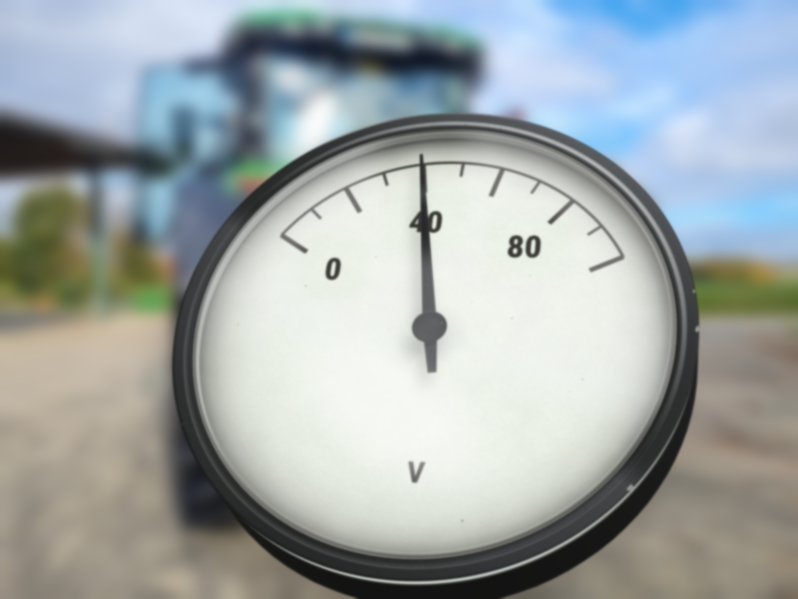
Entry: 40V
